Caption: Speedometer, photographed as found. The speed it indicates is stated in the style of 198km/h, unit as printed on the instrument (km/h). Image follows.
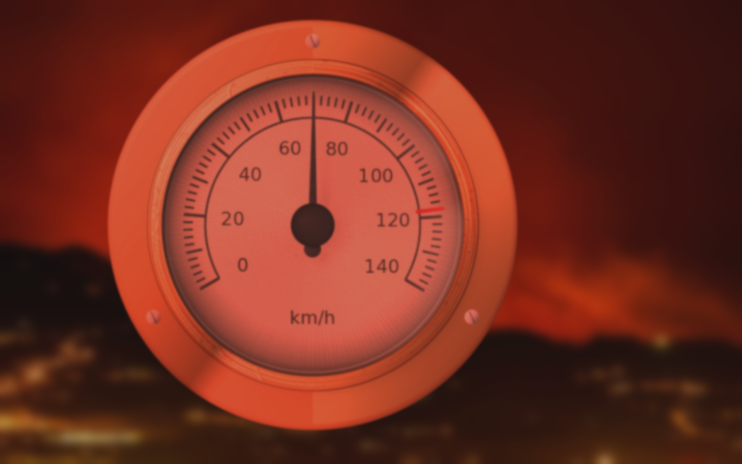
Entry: 70km/h
